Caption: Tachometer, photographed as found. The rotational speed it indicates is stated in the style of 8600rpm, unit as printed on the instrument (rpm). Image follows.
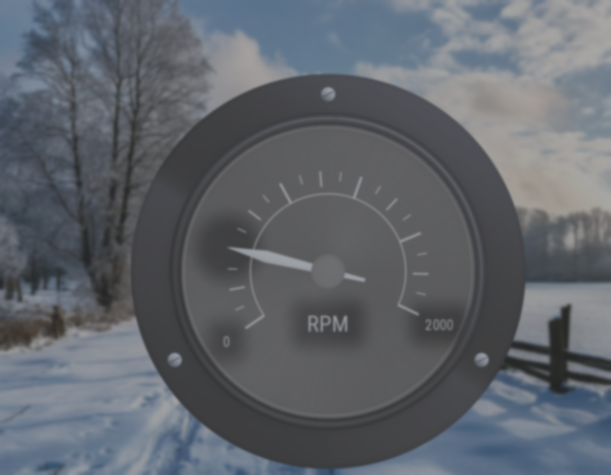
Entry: 400rpm
